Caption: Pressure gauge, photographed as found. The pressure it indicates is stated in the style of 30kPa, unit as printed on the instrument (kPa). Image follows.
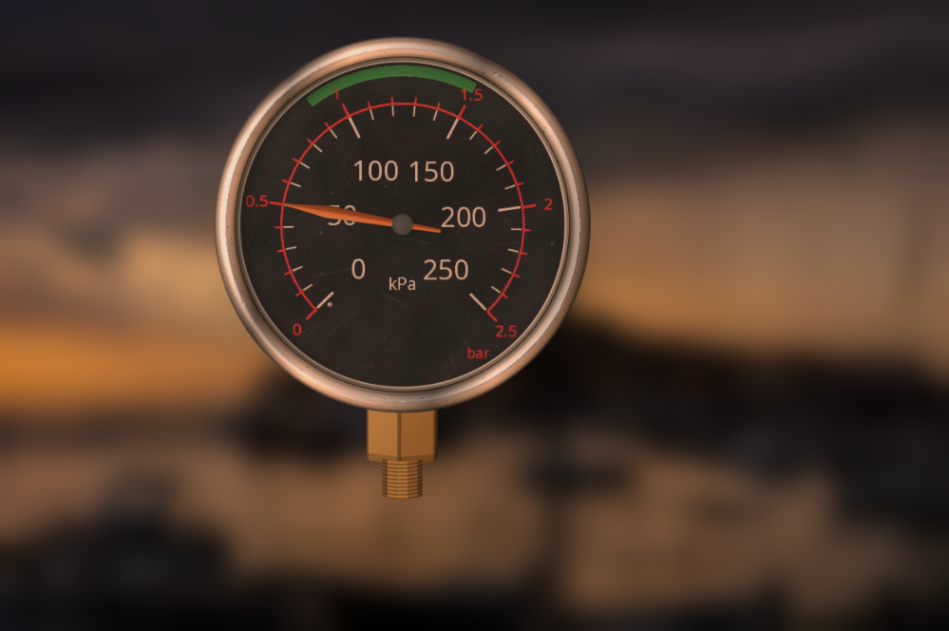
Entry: 50kPa
